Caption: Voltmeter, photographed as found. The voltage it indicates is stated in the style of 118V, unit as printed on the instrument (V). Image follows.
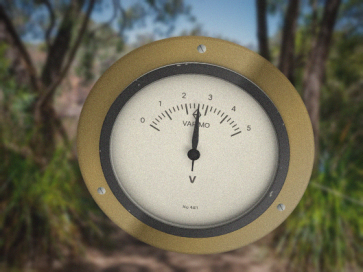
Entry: 2.6V
